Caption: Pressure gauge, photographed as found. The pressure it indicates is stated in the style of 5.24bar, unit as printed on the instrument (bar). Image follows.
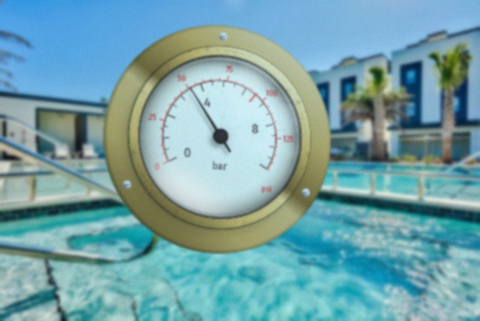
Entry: 3.5bar
